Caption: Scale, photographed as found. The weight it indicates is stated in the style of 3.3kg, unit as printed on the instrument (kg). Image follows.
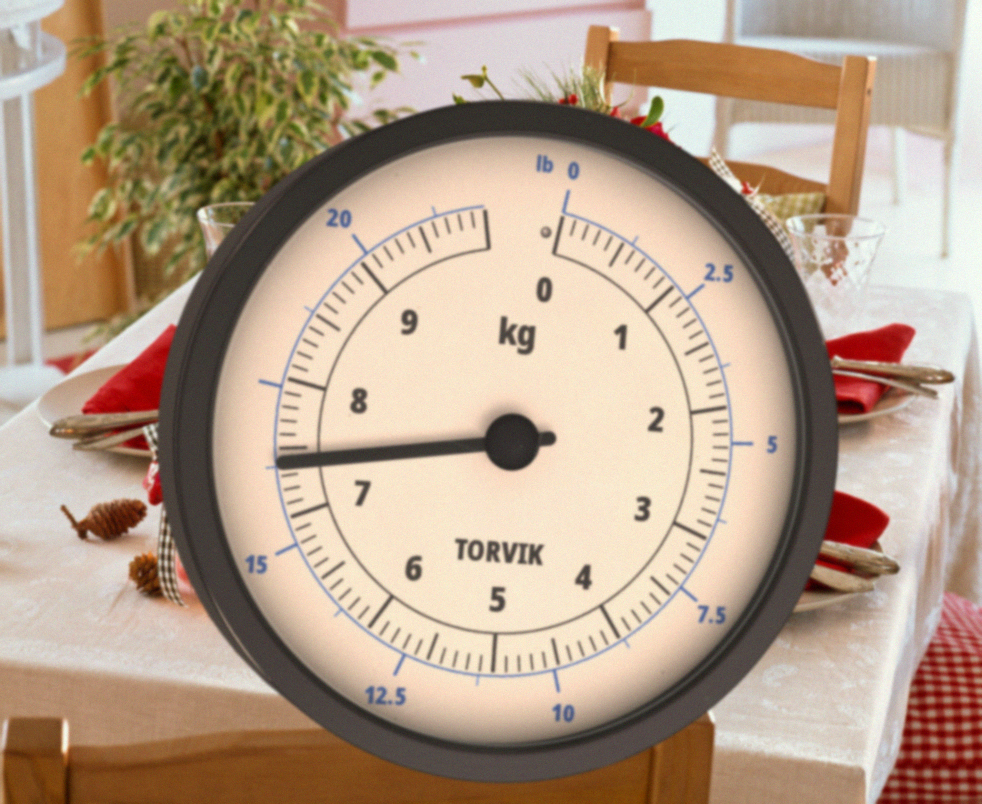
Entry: 7.4kg
